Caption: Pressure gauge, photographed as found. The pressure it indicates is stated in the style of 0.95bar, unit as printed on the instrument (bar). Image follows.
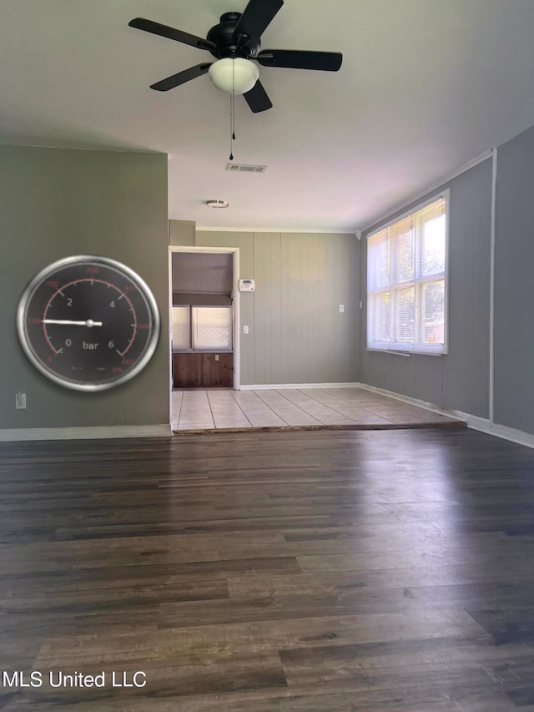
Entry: 1bar
